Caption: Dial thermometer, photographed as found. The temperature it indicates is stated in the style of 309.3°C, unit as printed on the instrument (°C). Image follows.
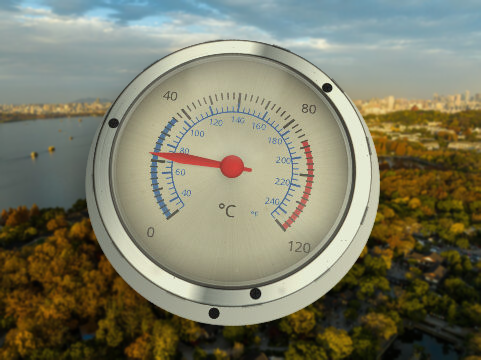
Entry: 22°C
